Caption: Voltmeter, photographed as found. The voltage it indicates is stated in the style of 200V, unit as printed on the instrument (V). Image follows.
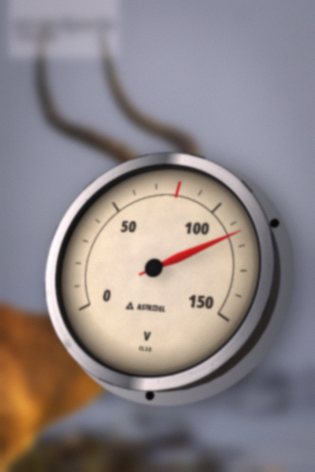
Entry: 115V
